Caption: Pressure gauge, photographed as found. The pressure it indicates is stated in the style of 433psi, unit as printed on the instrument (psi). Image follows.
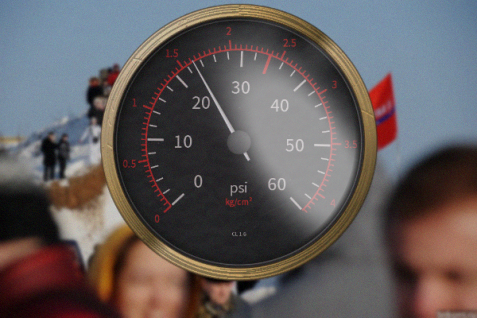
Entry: 23psi
